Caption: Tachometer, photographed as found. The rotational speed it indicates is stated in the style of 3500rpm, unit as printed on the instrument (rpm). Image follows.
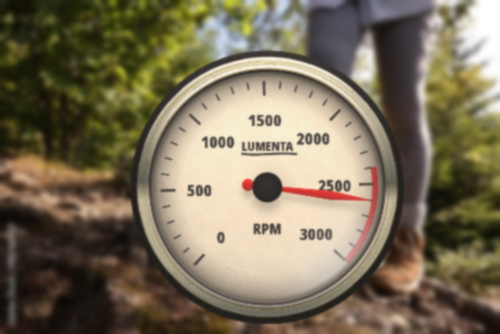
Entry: 2600rpm
